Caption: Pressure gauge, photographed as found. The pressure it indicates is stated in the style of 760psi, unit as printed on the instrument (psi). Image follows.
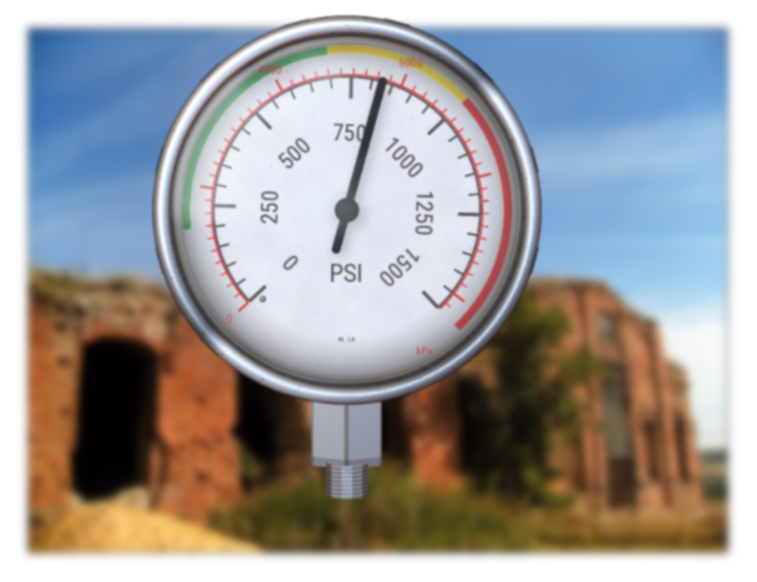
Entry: 825psi
